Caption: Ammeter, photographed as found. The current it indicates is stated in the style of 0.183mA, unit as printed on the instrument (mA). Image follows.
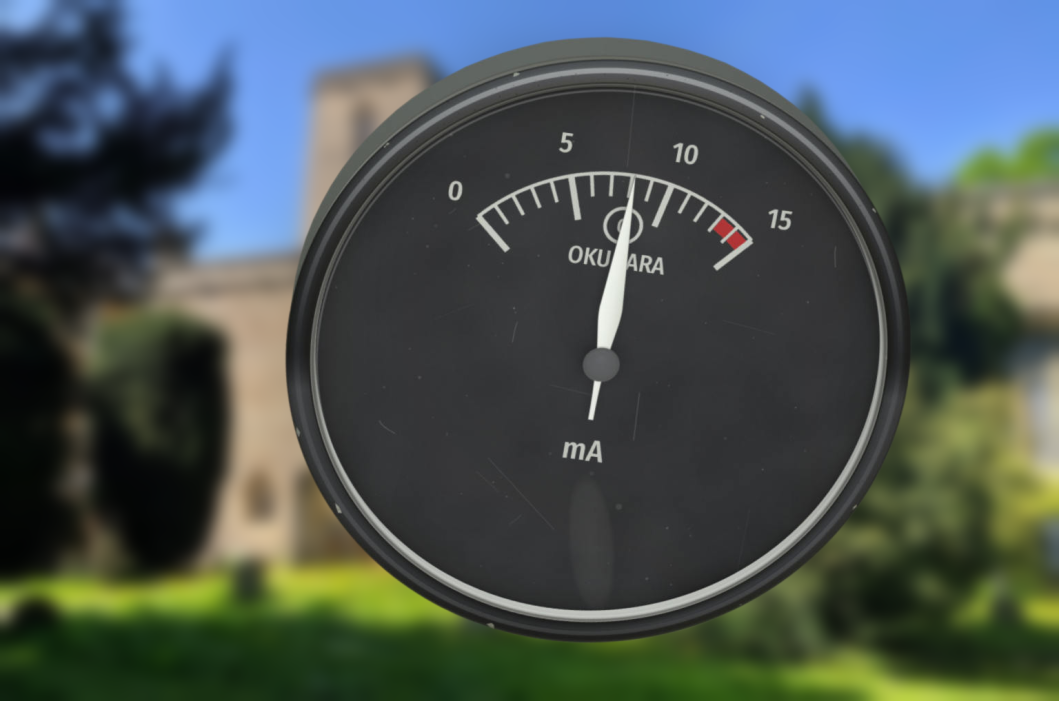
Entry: 8mA
